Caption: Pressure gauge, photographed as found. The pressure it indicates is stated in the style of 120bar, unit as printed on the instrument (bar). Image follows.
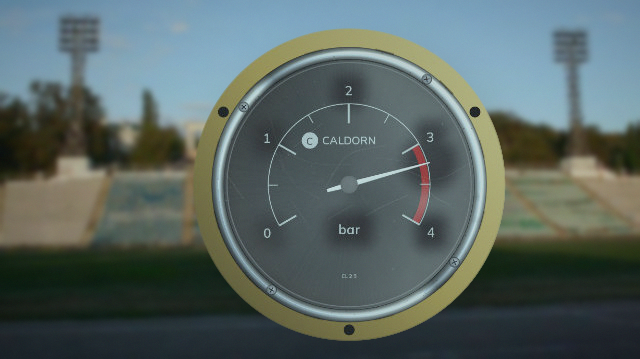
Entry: 3.25bar
